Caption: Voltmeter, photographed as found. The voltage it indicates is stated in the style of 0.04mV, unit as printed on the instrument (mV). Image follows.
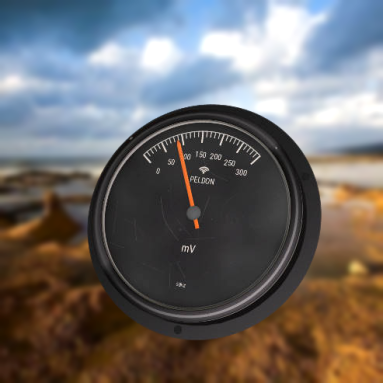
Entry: 90mV
